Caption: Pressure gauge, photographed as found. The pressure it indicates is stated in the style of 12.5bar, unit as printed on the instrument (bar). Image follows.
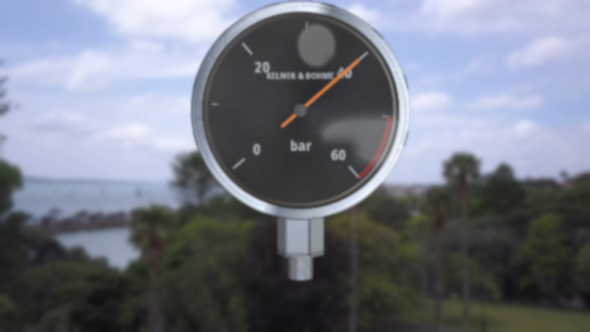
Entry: 40bar
